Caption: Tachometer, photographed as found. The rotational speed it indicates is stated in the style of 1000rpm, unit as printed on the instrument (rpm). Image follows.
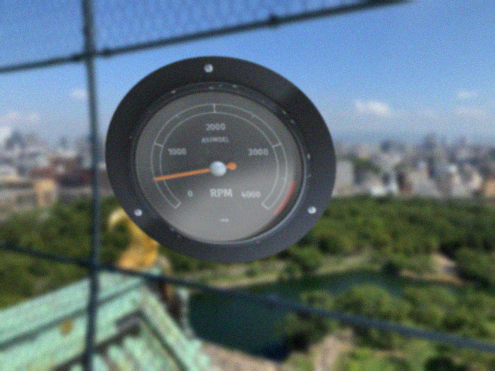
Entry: 500rpm
